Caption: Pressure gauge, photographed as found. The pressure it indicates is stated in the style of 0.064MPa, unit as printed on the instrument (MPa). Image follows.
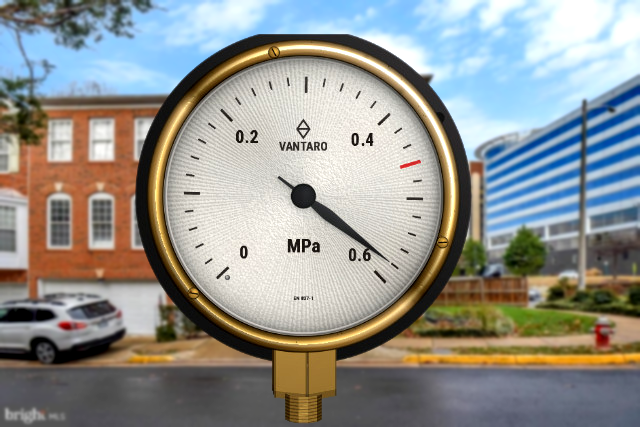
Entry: 0.58MPa
